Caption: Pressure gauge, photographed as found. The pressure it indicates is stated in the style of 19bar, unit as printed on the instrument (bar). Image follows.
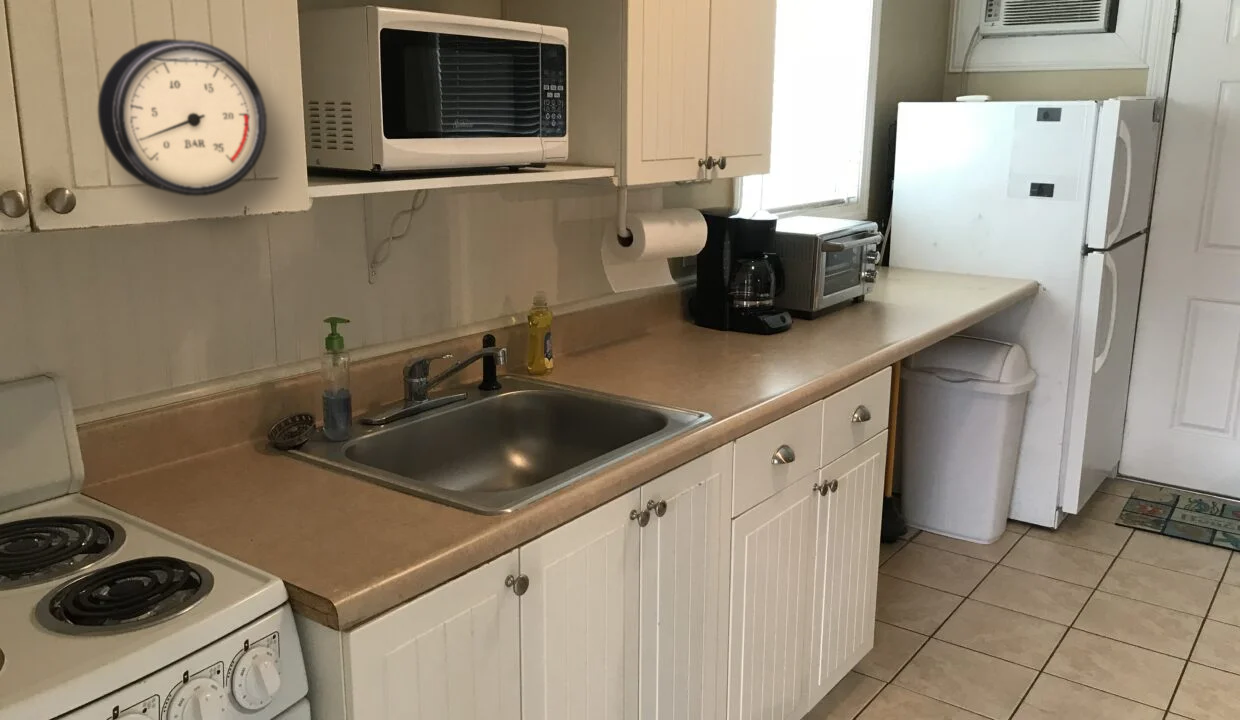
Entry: 2bar
